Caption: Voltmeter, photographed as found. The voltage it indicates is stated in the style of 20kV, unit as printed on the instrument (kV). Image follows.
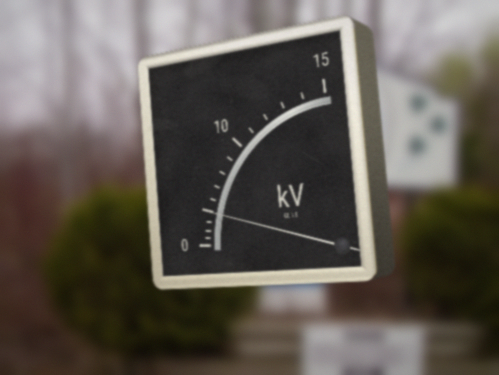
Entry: 5kV
